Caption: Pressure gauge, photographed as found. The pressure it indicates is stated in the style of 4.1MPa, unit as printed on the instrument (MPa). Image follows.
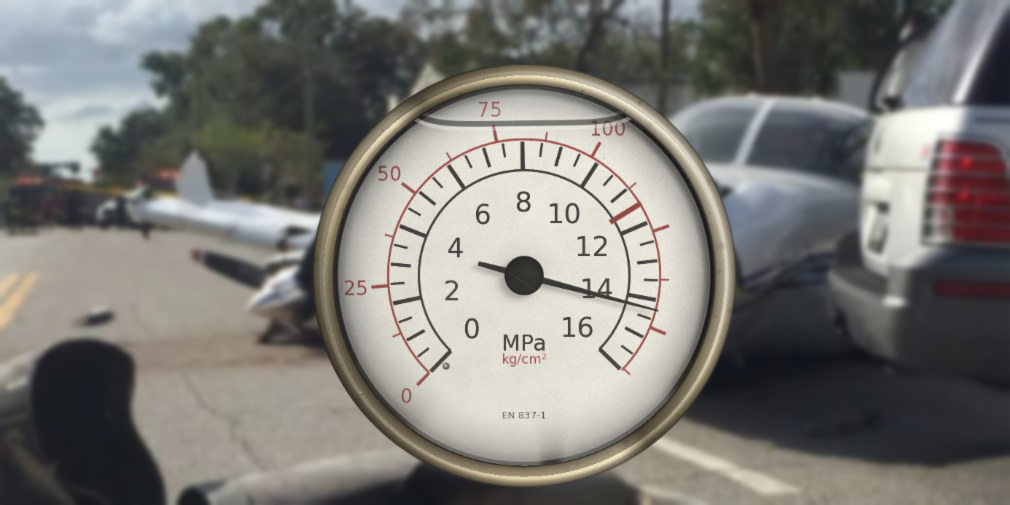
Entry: 14.25MPa
